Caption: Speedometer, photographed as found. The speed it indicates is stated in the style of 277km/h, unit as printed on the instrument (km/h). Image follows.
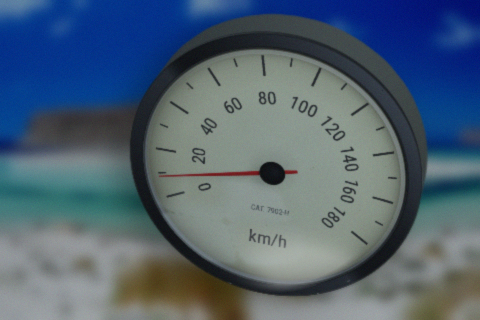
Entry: 10km/h
